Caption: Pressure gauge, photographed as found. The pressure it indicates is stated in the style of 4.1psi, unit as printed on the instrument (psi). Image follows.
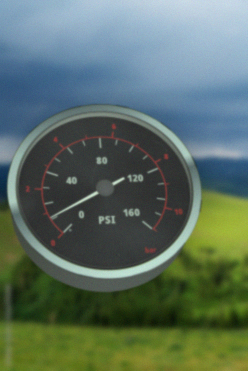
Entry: 10psi
